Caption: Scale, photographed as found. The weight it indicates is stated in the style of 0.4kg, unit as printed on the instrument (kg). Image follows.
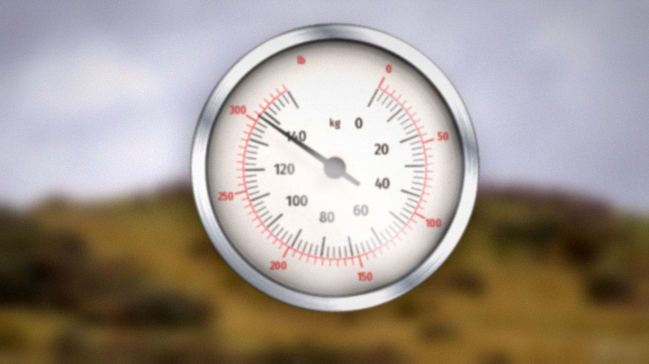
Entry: 138kg
